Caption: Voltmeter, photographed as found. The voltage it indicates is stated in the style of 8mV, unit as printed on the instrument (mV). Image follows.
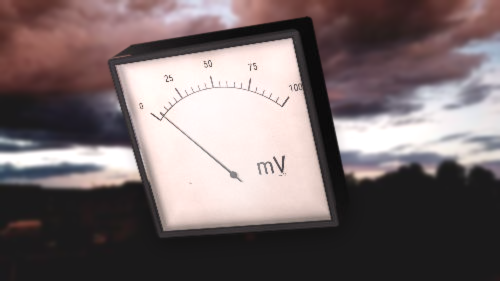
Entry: 5mV
